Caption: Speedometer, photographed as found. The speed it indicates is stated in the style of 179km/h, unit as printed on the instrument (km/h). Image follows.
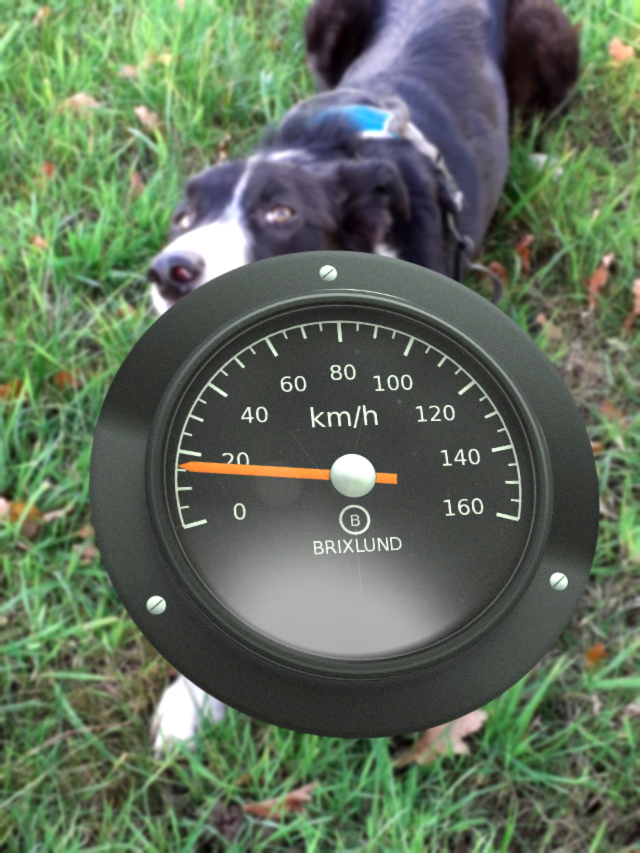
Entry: 15km/h
